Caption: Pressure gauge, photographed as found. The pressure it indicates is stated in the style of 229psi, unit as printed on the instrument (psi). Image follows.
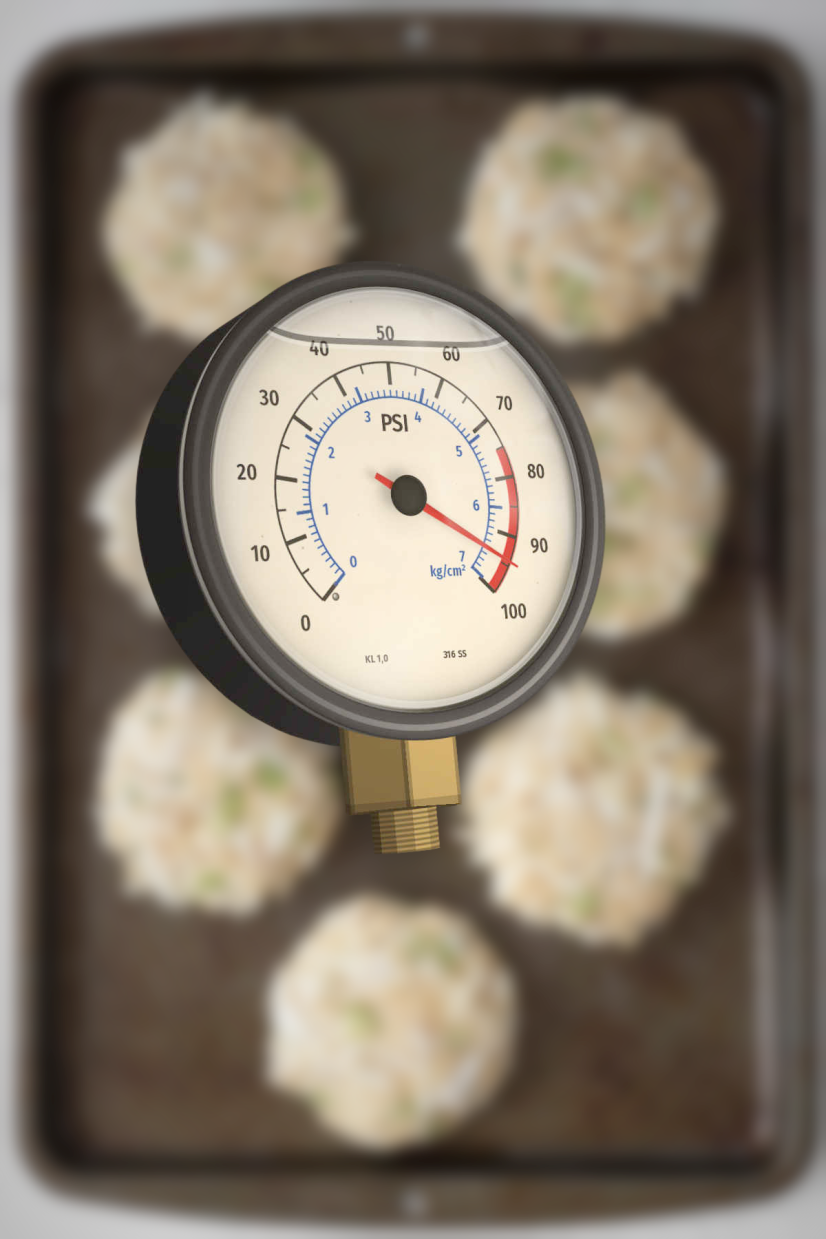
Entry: 95psi
